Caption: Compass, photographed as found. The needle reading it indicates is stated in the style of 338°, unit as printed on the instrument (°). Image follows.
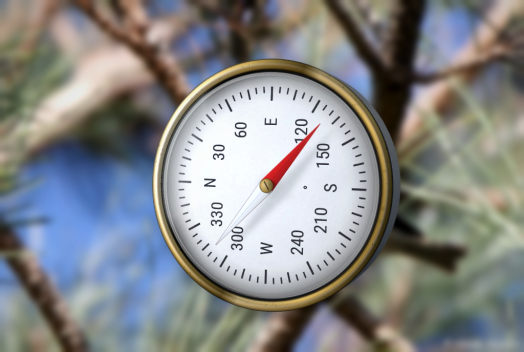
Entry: 130°
